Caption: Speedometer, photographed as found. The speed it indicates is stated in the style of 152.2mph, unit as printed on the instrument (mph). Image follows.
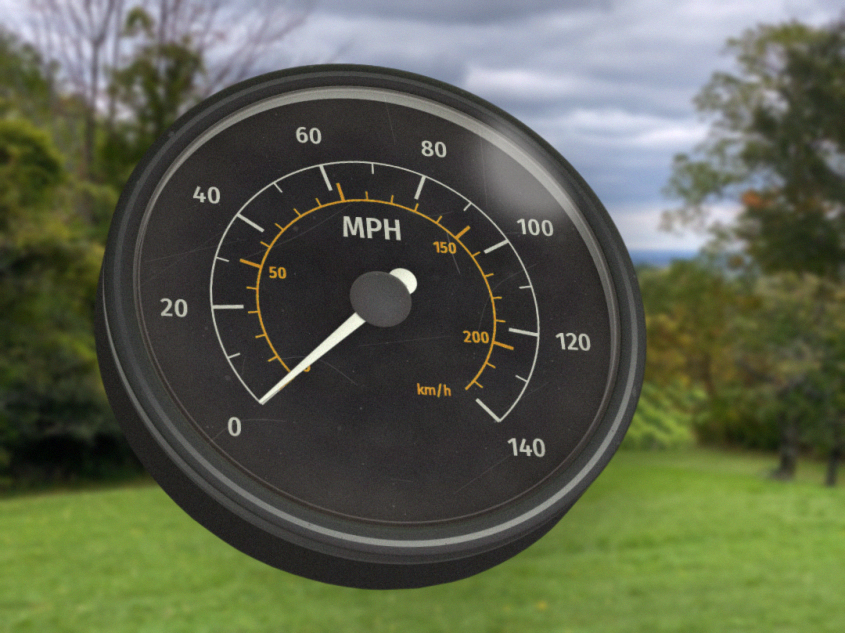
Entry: 0mph
